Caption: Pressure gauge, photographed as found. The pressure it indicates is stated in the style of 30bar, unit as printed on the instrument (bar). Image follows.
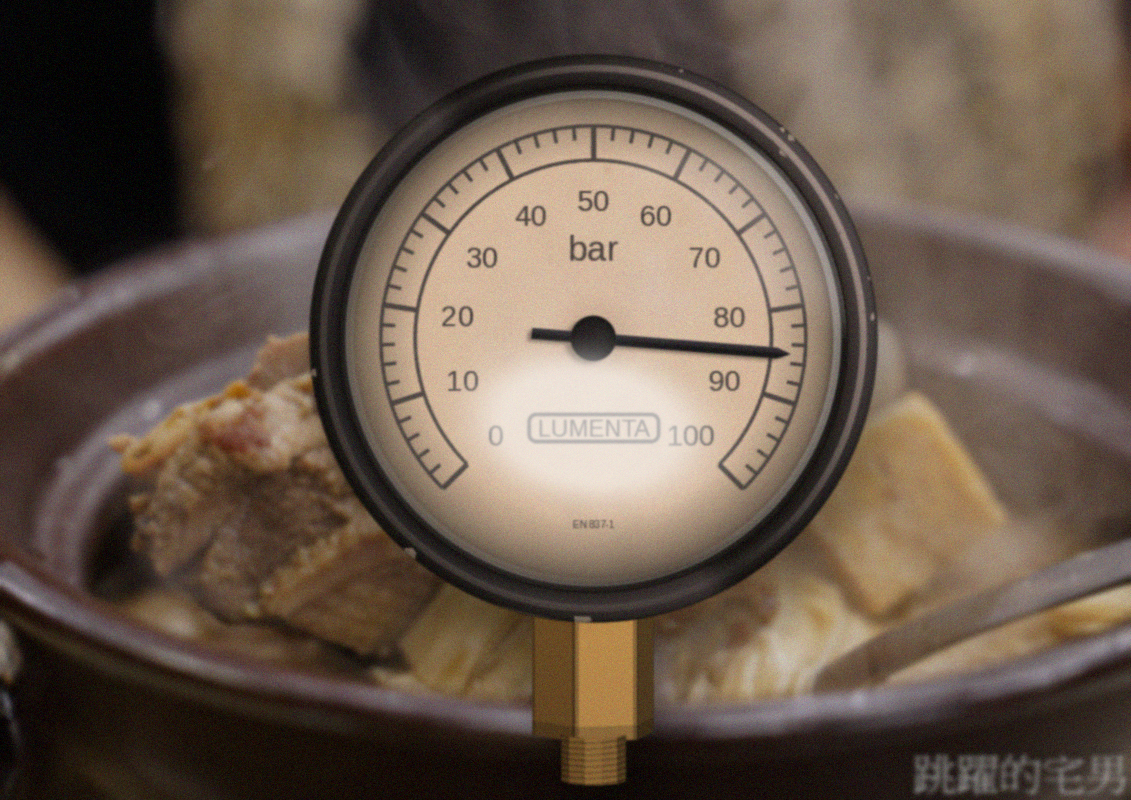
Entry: 85bar
